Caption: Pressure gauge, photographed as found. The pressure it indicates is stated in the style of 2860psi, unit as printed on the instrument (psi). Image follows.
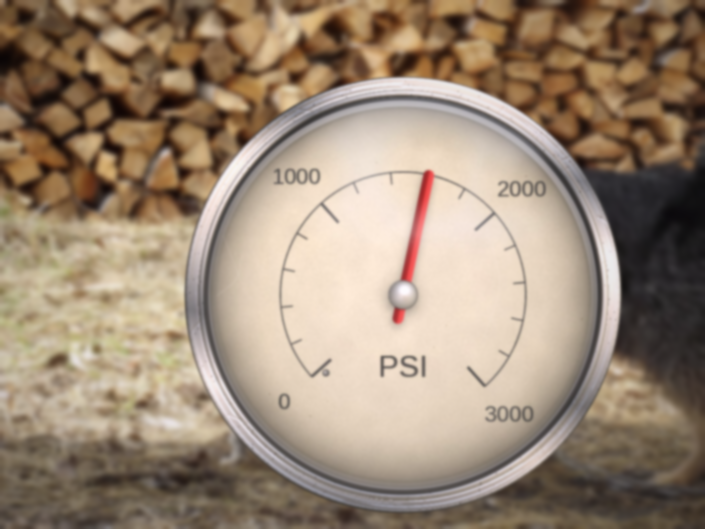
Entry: 1600psi
